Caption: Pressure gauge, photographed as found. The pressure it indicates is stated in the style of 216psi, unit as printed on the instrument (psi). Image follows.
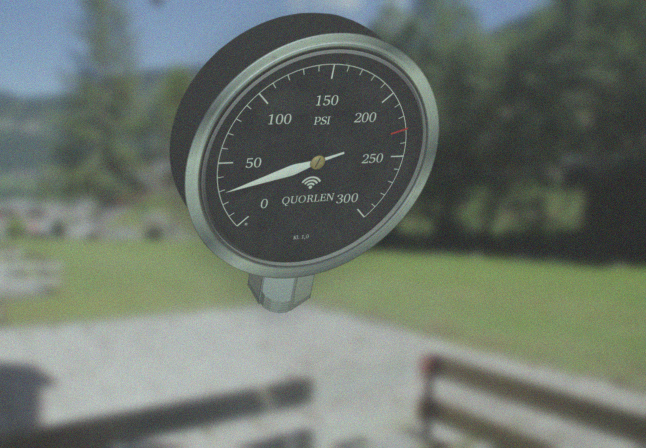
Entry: 30psi
